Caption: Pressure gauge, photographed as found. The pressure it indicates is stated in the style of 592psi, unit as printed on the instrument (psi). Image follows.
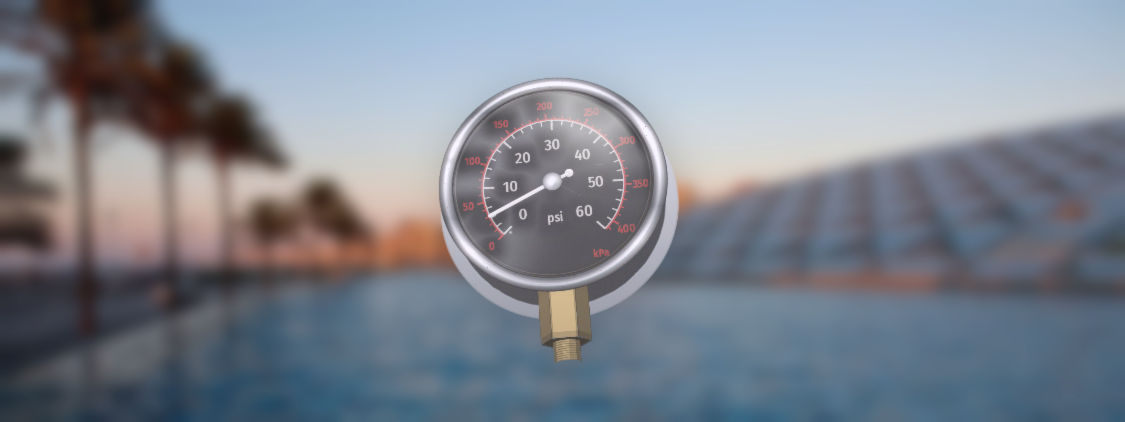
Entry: 4psi
